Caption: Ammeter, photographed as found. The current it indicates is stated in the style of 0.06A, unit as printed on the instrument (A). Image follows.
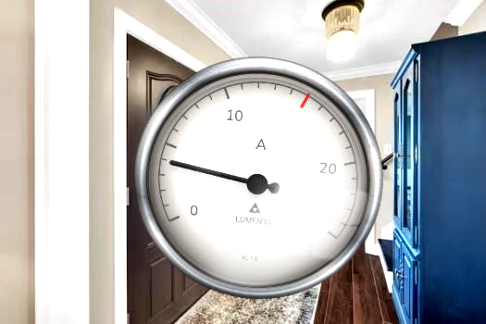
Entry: 4A
